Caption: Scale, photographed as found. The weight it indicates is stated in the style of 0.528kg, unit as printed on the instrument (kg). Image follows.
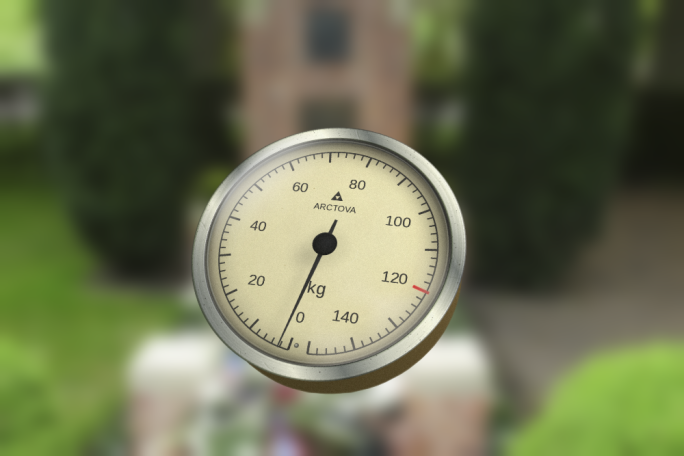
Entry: 2kg
